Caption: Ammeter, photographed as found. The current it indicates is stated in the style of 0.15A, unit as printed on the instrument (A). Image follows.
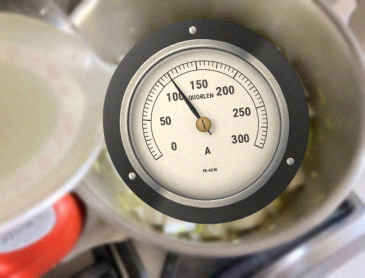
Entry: 115A
